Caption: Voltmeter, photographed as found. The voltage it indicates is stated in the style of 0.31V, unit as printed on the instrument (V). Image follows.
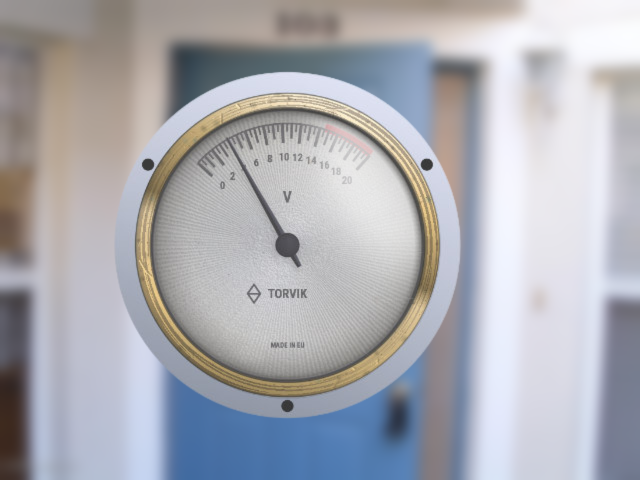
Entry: 4V
